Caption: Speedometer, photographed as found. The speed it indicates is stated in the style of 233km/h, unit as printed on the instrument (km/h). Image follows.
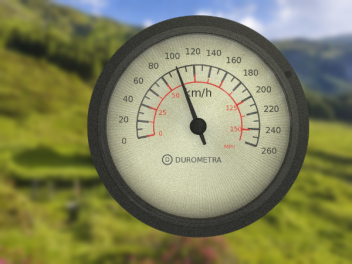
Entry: 100km/h
